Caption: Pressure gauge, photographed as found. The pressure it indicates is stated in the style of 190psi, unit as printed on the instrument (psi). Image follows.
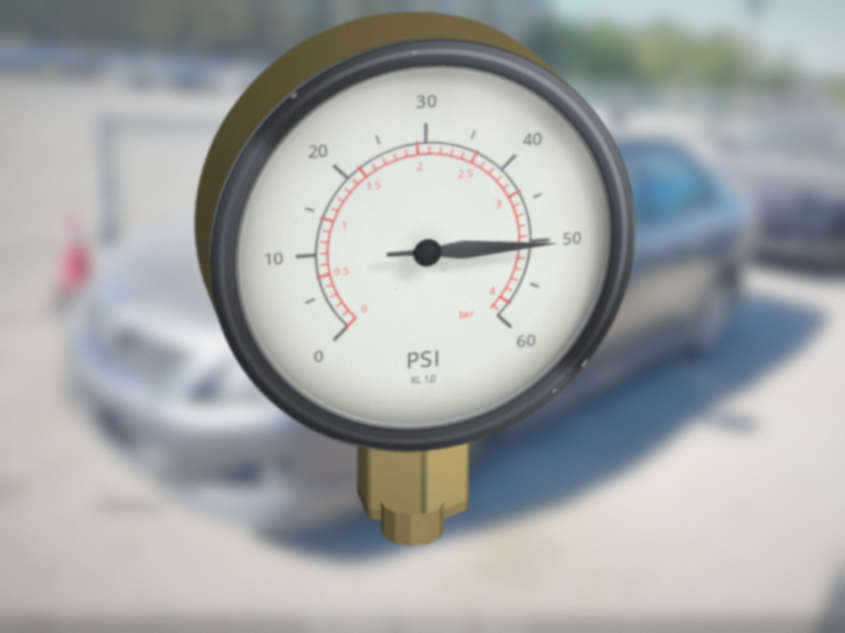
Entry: 50psi
